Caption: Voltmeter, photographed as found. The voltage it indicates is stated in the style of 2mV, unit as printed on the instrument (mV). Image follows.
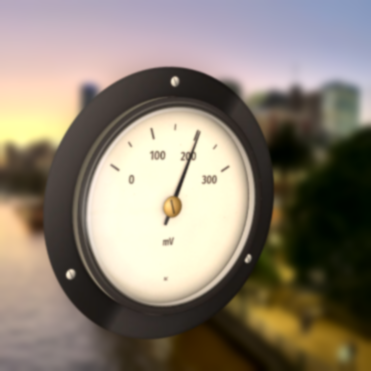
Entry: 200mV
